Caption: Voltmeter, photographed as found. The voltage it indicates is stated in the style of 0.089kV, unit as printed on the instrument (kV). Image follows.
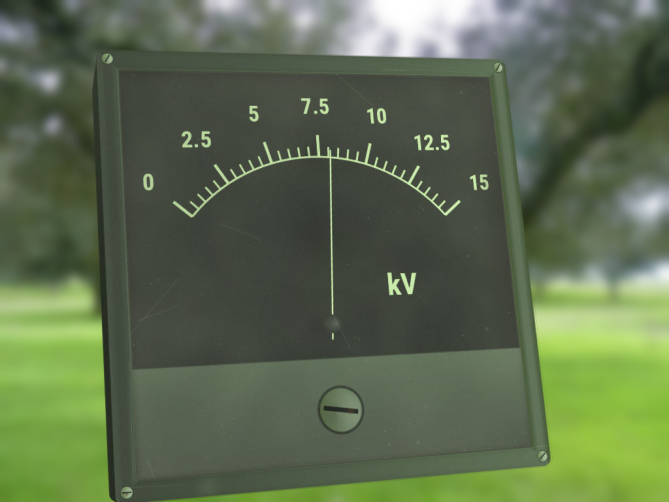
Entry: 8kV
